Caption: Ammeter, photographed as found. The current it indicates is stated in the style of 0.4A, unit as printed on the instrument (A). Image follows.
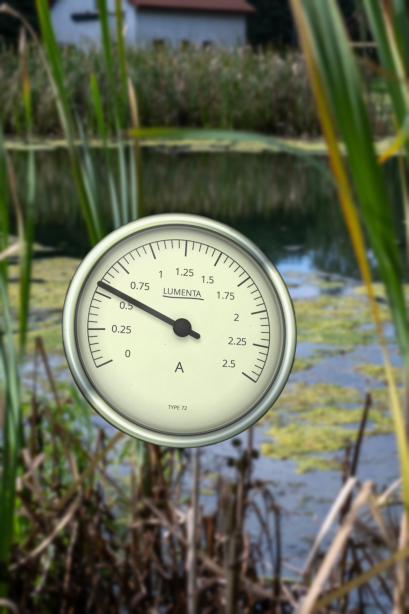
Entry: 0.55A
